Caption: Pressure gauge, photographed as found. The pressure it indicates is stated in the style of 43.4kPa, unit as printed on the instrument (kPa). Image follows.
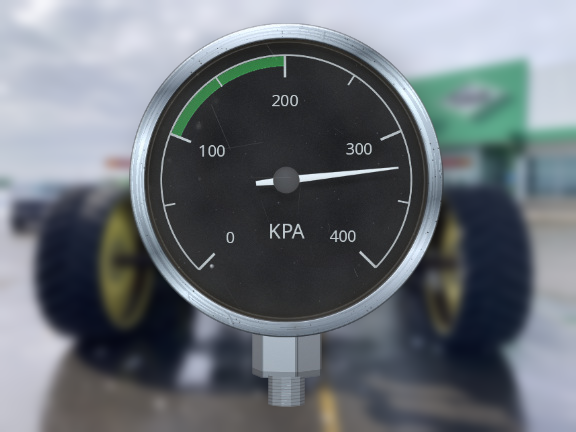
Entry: 325kPa
